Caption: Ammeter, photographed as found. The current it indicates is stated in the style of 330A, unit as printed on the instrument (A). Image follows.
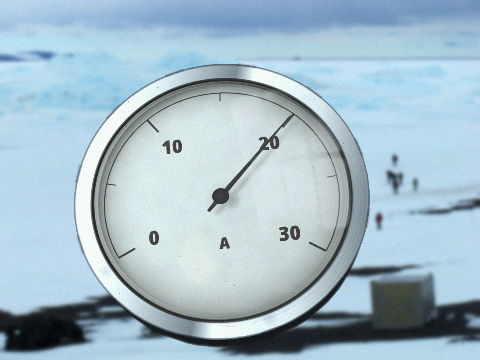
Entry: 20A
